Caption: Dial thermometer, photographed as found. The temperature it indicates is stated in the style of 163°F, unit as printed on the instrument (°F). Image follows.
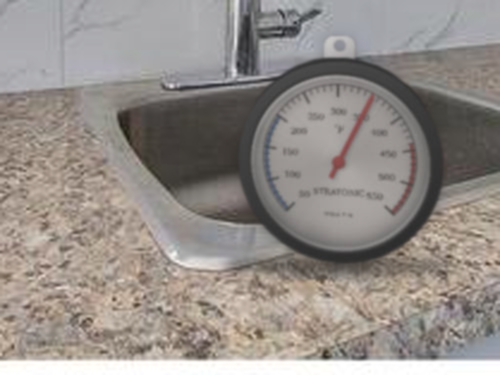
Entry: 350°F
